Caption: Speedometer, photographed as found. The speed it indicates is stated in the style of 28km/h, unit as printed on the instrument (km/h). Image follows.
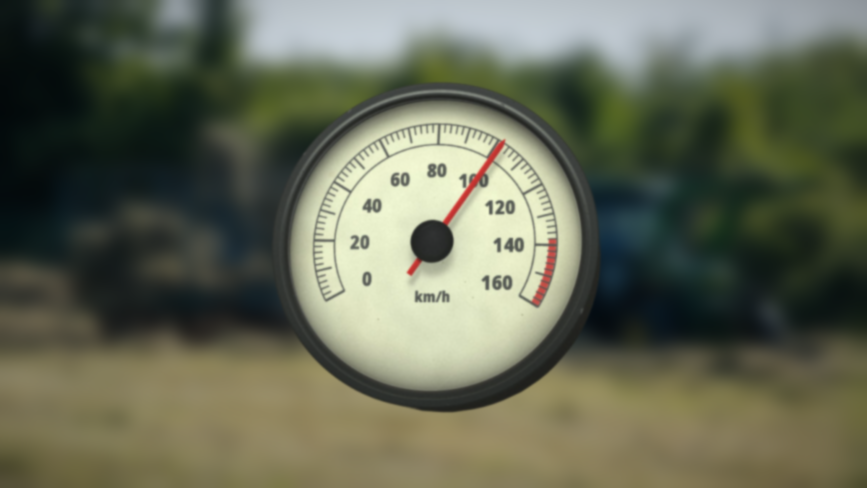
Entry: 102km/h
